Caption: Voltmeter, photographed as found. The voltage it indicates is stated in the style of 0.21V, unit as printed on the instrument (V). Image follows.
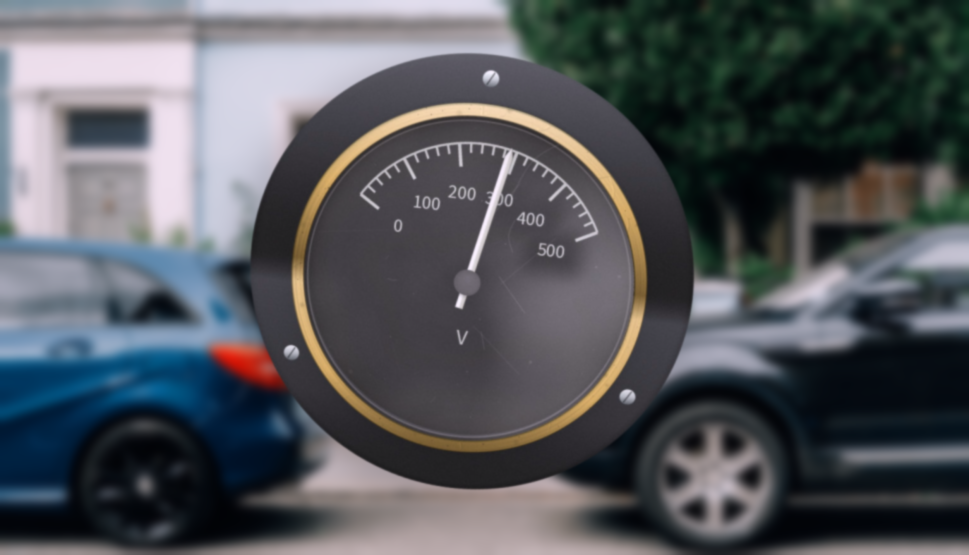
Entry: 290V
